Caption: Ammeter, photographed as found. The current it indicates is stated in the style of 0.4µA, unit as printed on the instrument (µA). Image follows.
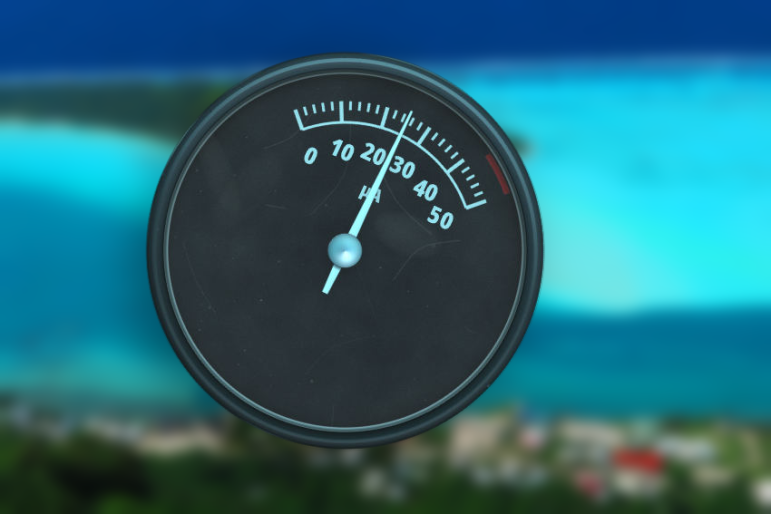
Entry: 25µA
